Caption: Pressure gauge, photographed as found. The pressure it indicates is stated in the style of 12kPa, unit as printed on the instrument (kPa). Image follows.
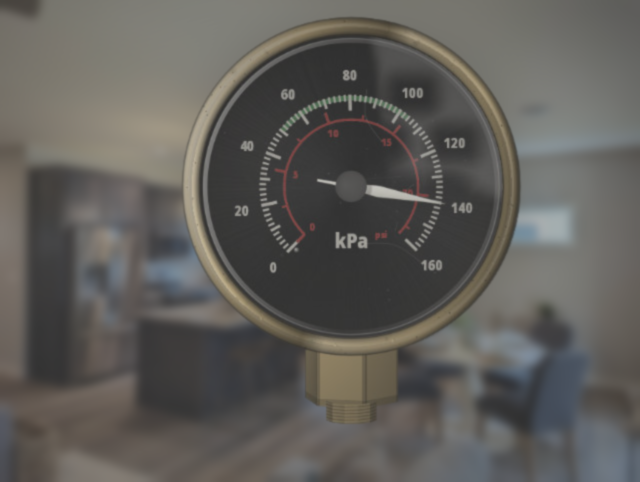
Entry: 140kPa
